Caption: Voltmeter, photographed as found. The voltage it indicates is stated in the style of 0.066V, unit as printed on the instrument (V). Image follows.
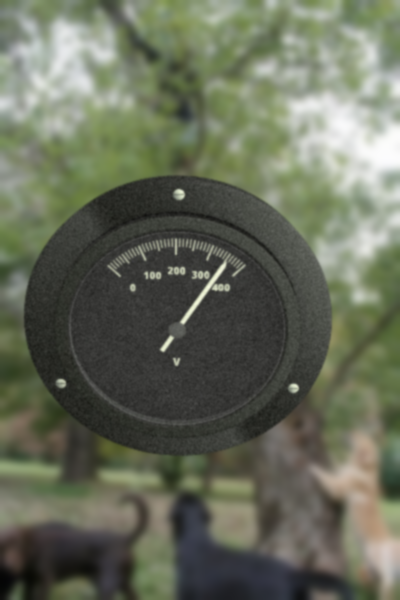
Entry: 350V
